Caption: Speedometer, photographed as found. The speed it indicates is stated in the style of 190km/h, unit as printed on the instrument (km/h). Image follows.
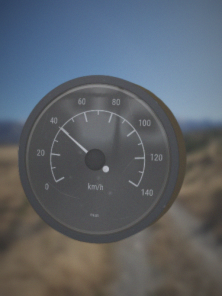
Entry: 40km/h
